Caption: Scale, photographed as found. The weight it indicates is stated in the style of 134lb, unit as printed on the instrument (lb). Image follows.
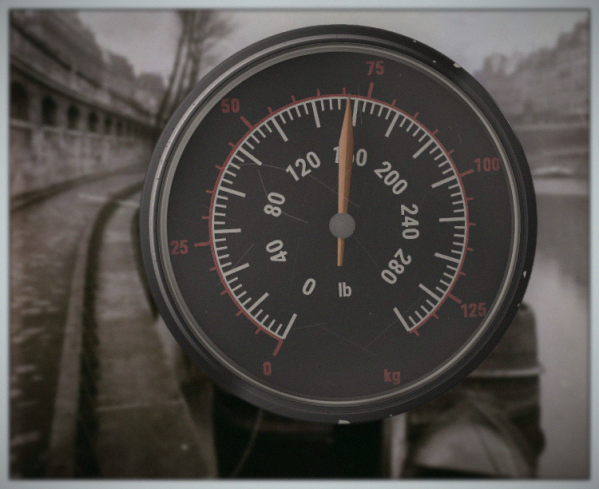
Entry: 156lb
